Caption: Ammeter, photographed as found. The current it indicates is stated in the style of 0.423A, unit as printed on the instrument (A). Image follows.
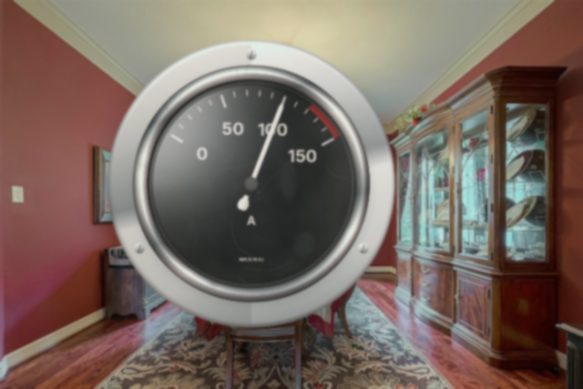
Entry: 100A
